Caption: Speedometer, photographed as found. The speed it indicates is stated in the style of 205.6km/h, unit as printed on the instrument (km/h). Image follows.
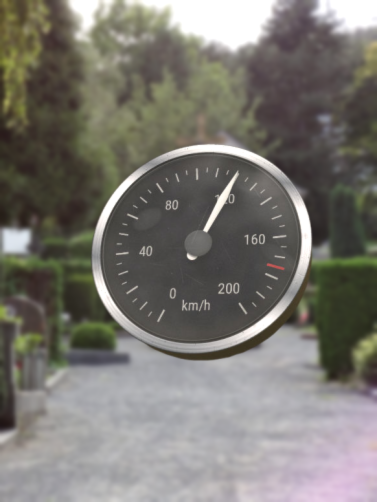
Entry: 120km/h
